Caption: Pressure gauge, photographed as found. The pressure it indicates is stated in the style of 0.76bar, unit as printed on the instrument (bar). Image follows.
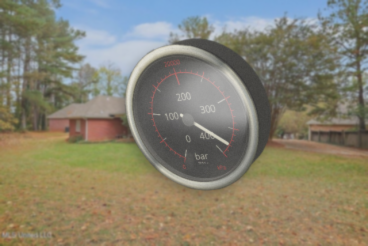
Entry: 375bar
